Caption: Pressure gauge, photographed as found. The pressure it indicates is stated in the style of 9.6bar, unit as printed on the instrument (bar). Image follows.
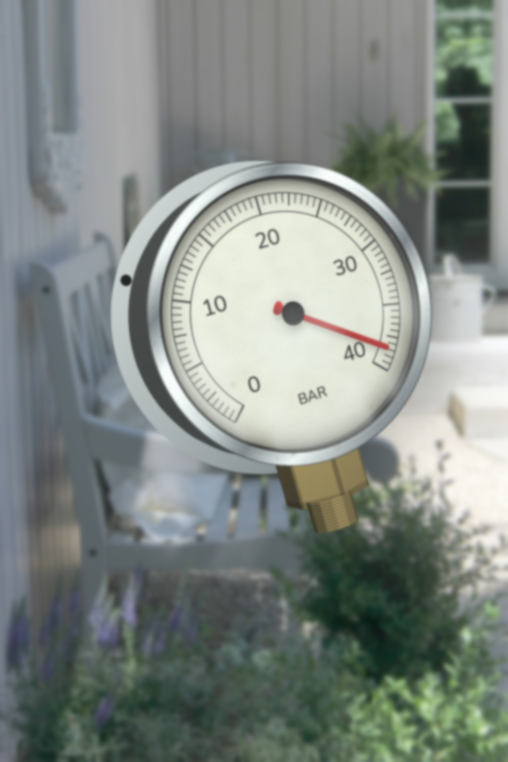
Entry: 38.5bar
